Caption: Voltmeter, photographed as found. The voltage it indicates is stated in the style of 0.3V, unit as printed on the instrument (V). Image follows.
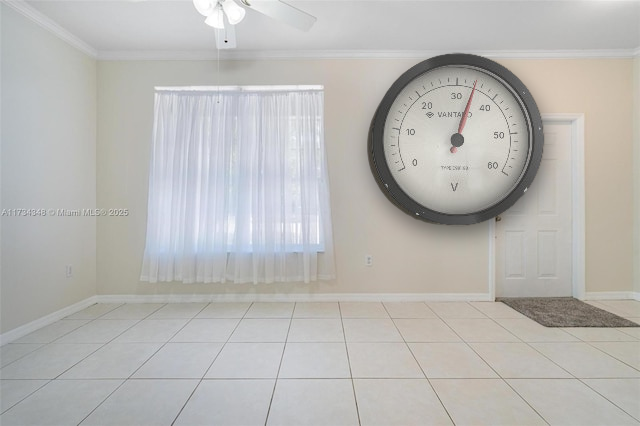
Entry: 34V
